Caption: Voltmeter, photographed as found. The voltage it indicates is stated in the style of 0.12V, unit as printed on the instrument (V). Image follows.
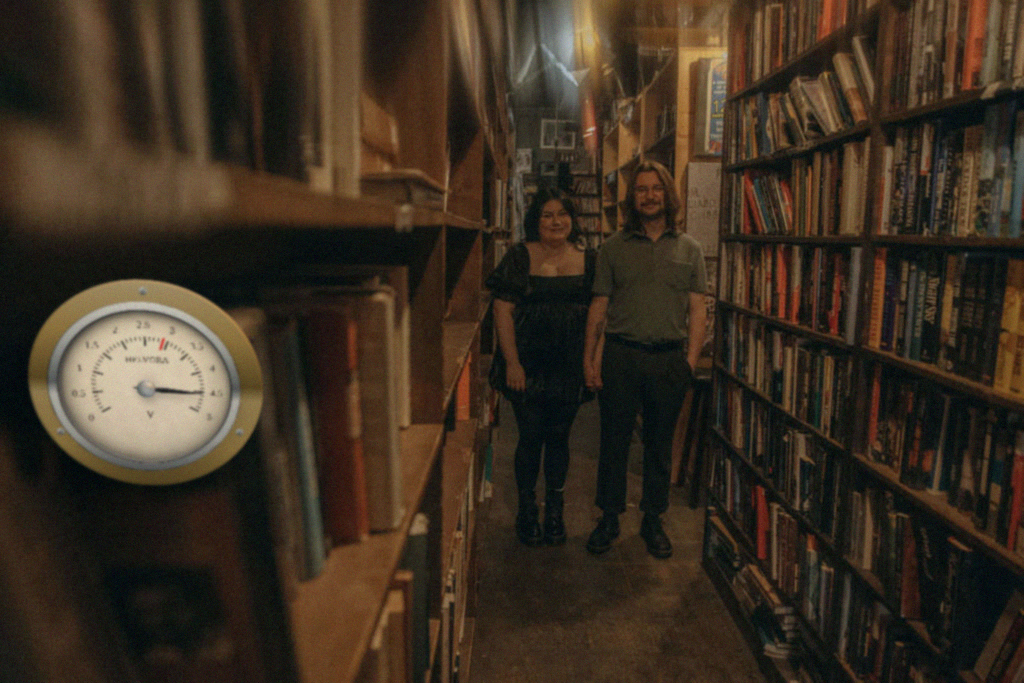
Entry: 4.5V
